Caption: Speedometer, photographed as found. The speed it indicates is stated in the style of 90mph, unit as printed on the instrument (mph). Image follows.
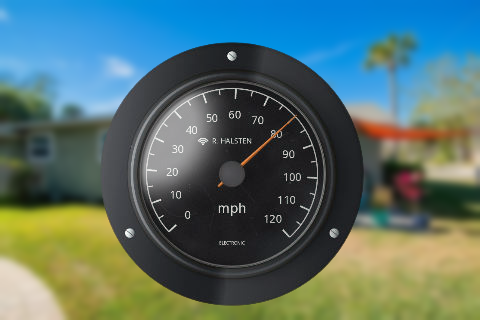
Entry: 80mph
